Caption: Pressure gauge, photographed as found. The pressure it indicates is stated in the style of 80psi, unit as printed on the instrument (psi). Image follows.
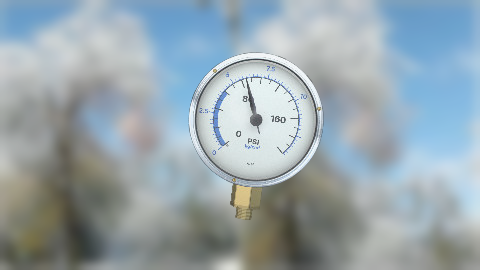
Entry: 85psi
